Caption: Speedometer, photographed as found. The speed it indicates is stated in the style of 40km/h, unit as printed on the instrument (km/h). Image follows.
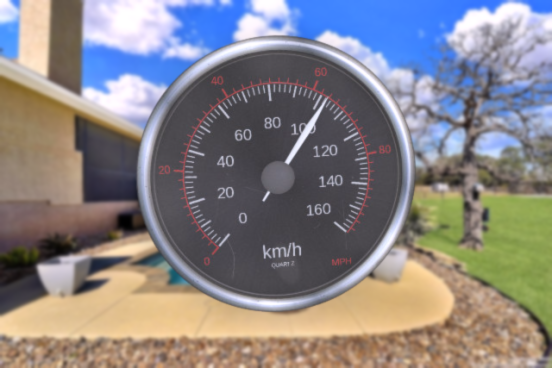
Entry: 102km/h
